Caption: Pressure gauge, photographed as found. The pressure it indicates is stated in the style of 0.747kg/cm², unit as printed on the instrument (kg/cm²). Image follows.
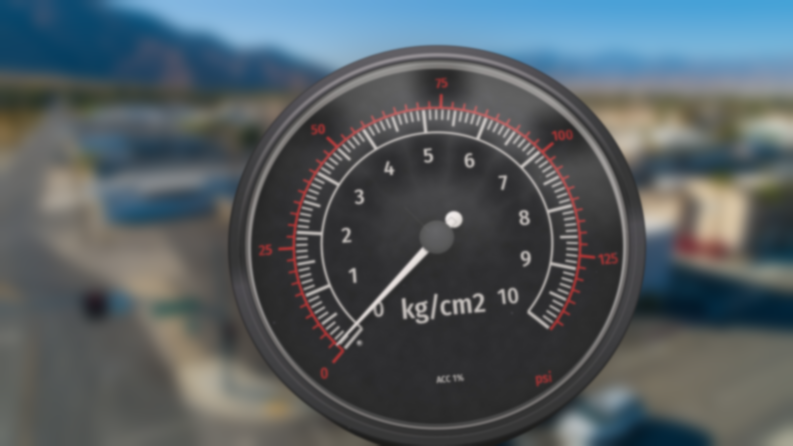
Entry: 0.1kg/cm²
